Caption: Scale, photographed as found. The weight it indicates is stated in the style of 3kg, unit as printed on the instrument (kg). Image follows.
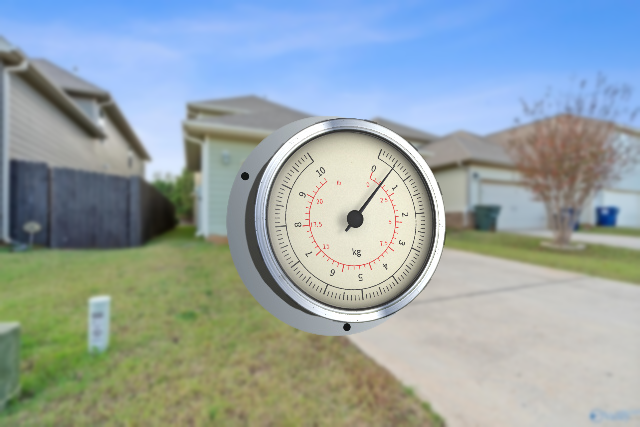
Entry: 0.5kg
